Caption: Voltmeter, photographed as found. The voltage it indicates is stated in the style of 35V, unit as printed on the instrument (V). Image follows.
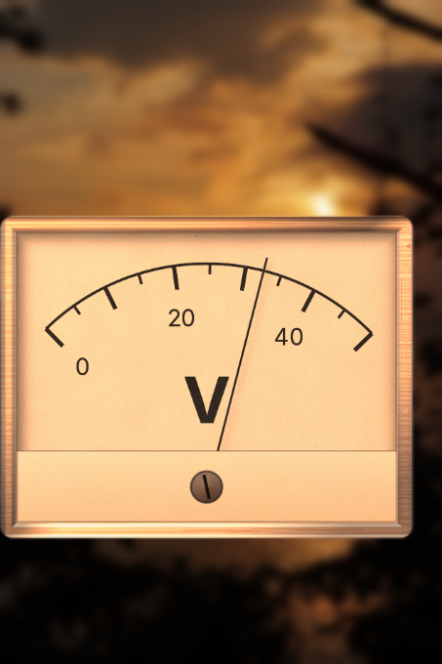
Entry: 32.5V
